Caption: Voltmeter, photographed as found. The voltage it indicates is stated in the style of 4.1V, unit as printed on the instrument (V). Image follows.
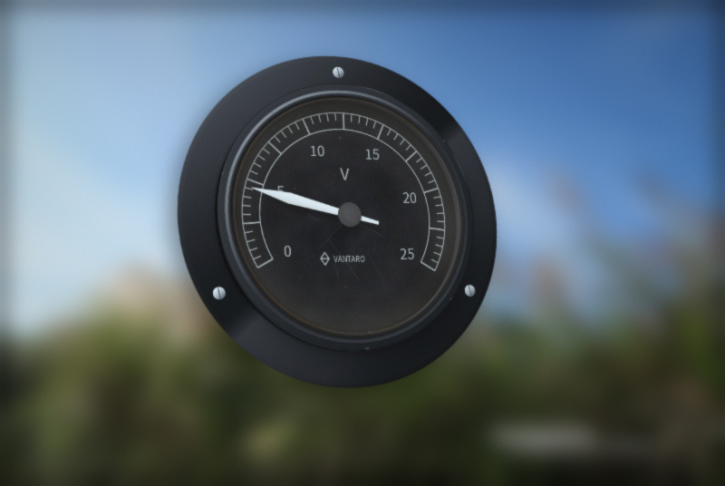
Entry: 4.5V
